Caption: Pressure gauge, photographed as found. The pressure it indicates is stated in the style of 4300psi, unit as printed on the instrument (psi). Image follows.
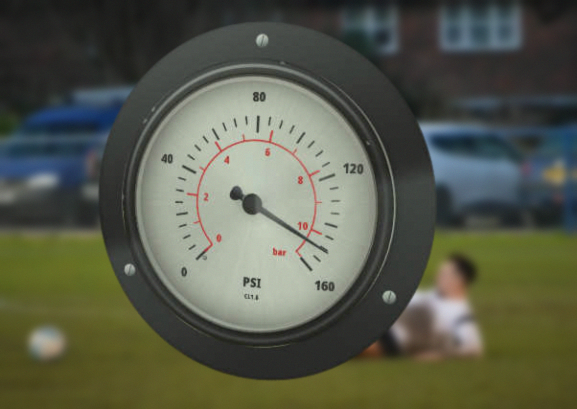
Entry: 150psi
